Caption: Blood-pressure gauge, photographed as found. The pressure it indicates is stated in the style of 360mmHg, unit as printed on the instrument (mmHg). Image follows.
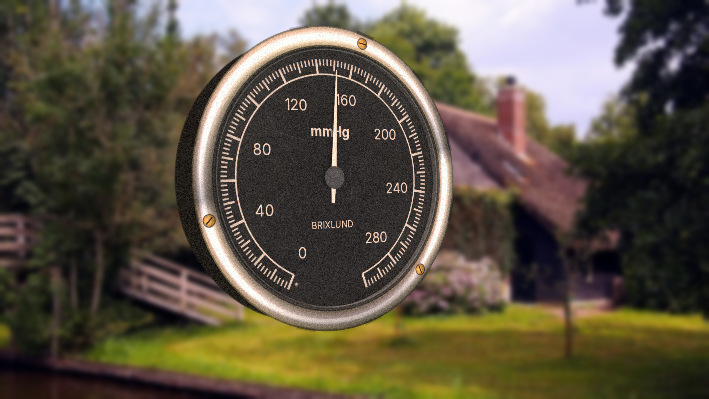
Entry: 150mmHg
